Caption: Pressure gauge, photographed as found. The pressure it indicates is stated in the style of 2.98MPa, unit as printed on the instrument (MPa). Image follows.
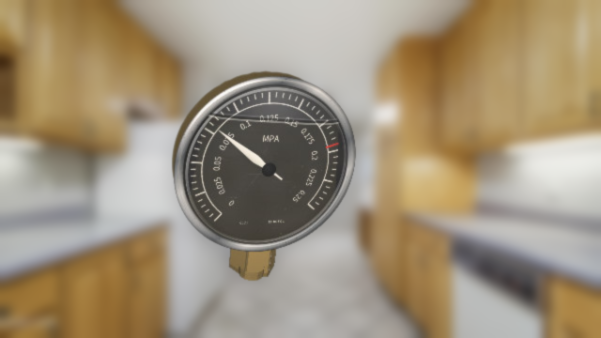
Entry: 0.08MPa
